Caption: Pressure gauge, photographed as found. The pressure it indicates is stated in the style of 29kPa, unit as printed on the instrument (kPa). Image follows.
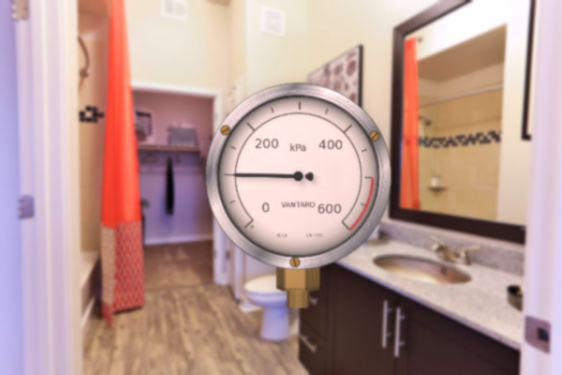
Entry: 100kPa
